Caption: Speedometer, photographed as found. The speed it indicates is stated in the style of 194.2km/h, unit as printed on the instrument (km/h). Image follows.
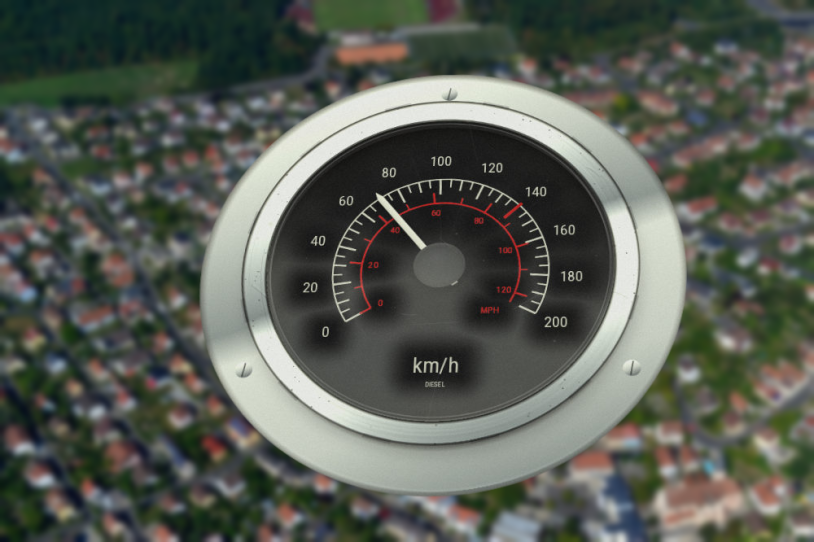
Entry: 70km/h
